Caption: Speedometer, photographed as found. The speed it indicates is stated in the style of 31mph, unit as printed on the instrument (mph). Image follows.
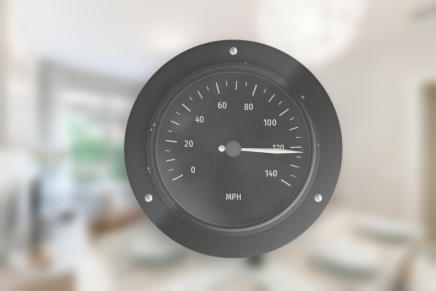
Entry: 122.5mph
